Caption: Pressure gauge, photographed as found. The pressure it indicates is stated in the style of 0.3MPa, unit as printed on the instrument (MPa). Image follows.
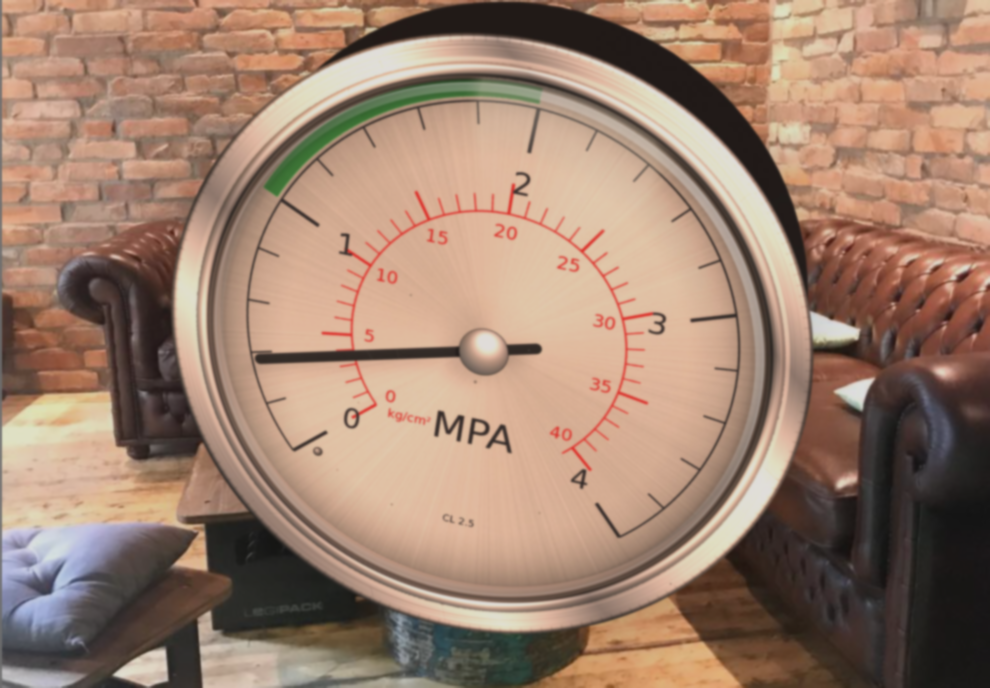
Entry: 0.4MPa
